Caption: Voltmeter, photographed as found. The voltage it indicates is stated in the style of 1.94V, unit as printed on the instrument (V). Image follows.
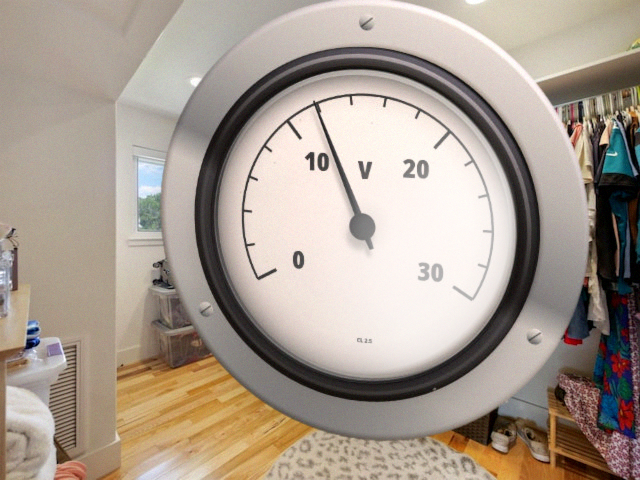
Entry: 12V
